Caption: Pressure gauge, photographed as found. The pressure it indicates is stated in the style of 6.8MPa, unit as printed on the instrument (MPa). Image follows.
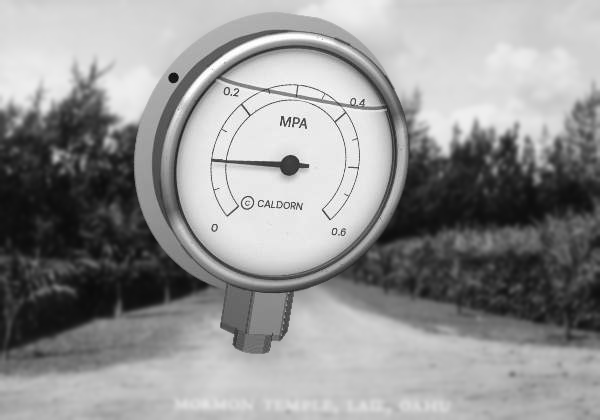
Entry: 0.1MPa
